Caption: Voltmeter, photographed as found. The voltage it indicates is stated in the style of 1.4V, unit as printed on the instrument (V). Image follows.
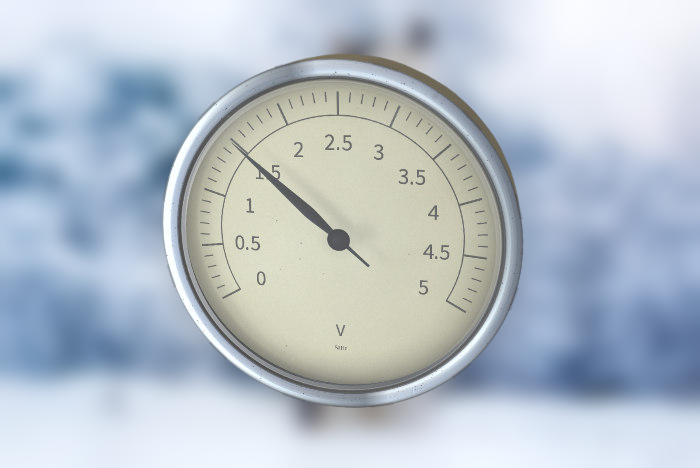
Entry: 1.5V
